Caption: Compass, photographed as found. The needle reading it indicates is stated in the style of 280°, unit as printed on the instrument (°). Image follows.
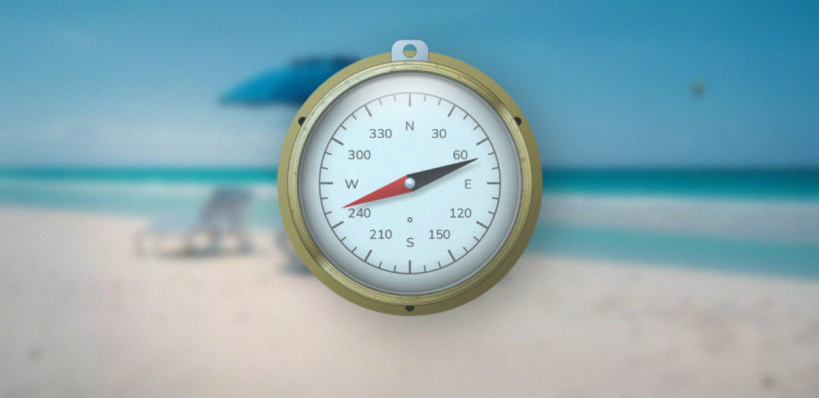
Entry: 250°
